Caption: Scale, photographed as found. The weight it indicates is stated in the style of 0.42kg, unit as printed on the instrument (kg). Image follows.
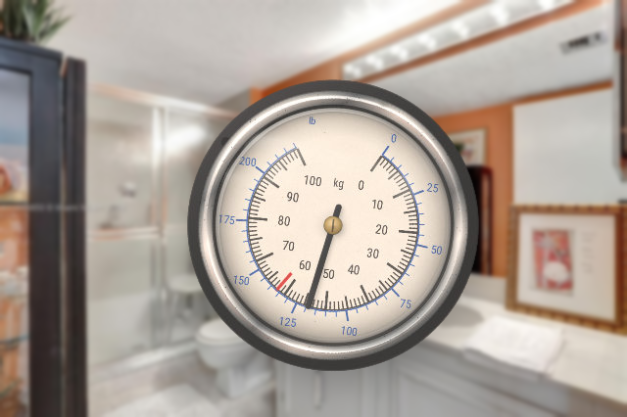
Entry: 54kg
